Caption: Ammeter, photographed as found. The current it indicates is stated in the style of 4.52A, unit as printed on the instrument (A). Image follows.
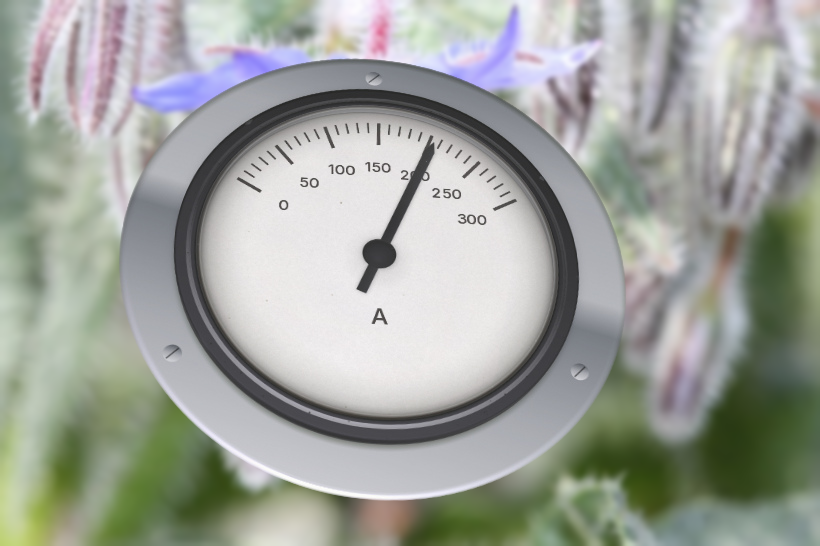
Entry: 205A
